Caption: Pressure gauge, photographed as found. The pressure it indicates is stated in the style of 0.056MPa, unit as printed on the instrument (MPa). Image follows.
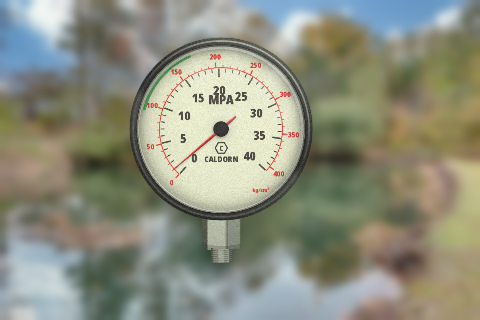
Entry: 1MPa
